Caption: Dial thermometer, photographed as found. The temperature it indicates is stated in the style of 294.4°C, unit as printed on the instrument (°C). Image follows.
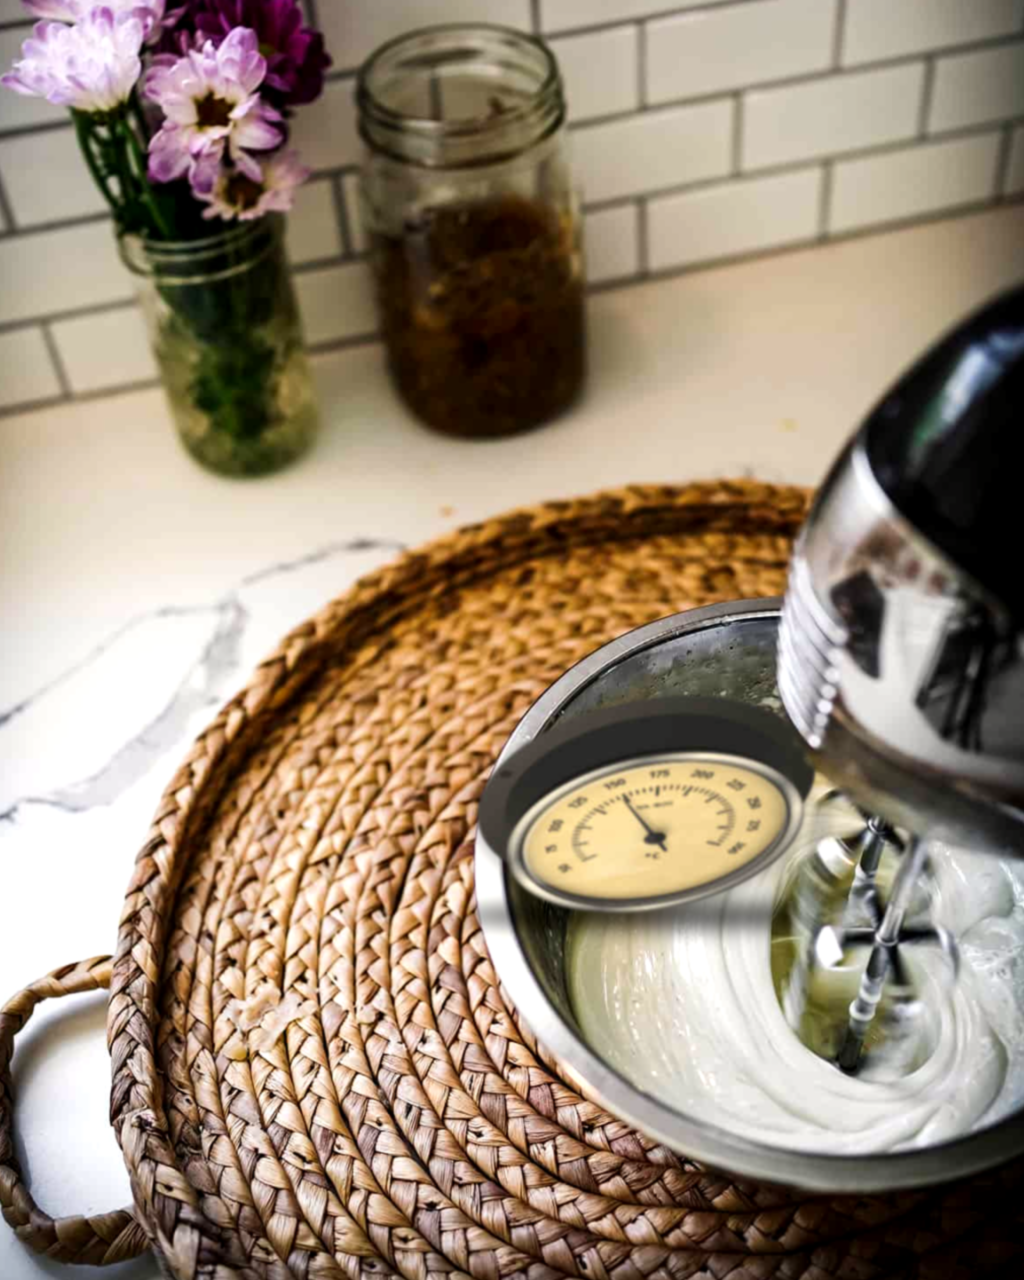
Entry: 150°C
